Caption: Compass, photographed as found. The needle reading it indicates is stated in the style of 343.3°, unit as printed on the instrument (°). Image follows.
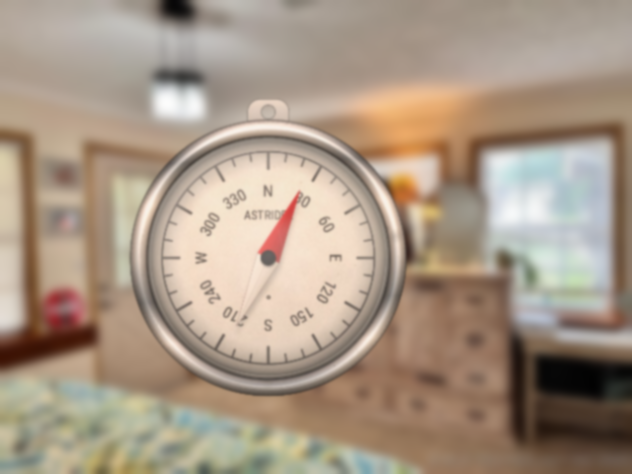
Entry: 25°
